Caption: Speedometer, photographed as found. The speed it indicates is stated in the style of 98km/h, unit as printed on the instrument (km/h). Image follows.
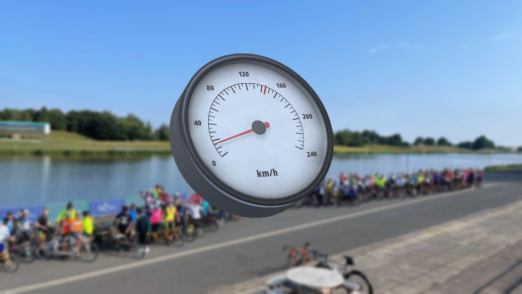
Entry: 15km/h
